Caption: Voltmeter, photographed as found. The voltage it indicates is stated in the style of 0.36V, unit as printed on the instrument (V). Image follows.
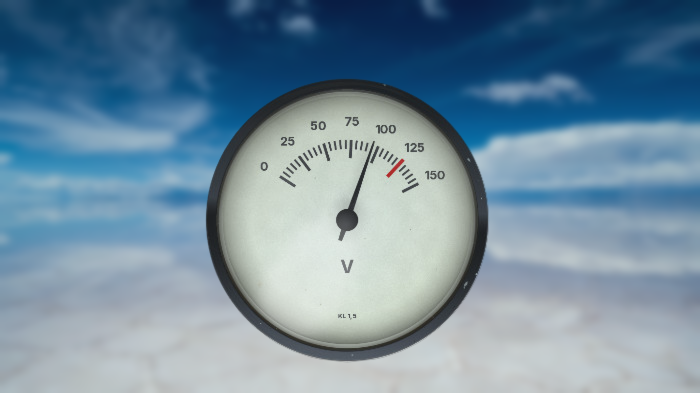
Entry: 95V
